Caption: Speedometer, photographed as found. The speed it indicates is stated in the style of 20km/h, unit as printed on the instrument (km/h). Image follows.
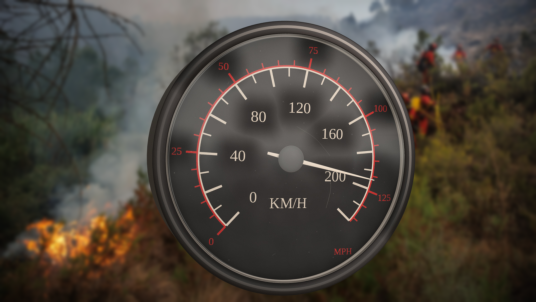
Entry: 195km/h
